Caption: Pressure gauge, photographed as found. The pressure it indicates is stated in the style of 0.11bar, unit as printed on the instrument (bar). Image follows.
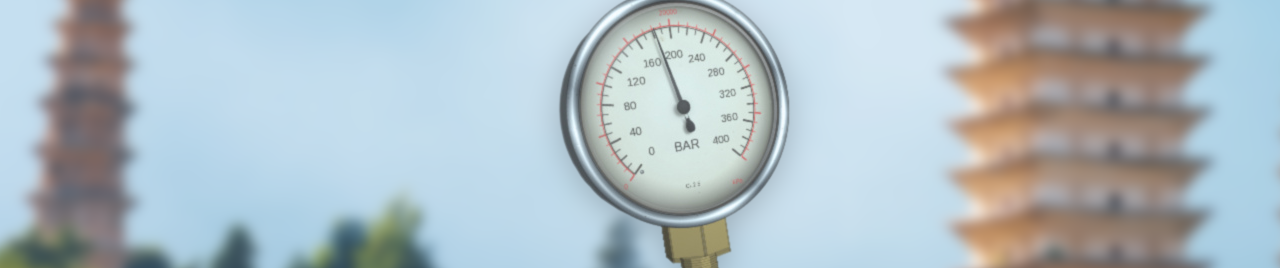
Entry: 180bar
